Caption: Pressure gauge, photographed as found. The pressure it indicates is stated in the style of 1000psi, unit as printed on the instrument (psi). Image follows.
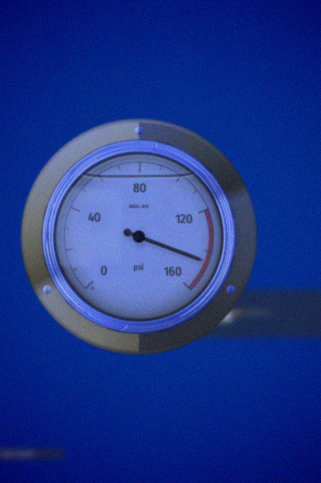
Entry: 145psi
